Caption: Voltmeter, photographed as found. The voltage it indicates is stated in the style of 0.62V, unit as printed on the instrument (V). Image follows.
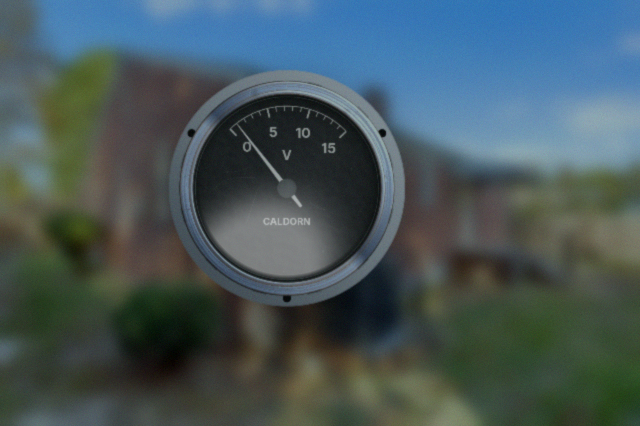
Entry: 1V
